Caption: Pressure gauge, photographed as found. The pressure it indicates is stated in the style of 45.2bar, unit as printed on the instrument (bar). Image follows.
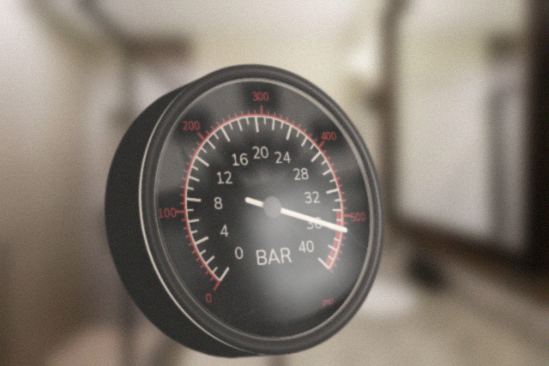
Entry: 36bar
